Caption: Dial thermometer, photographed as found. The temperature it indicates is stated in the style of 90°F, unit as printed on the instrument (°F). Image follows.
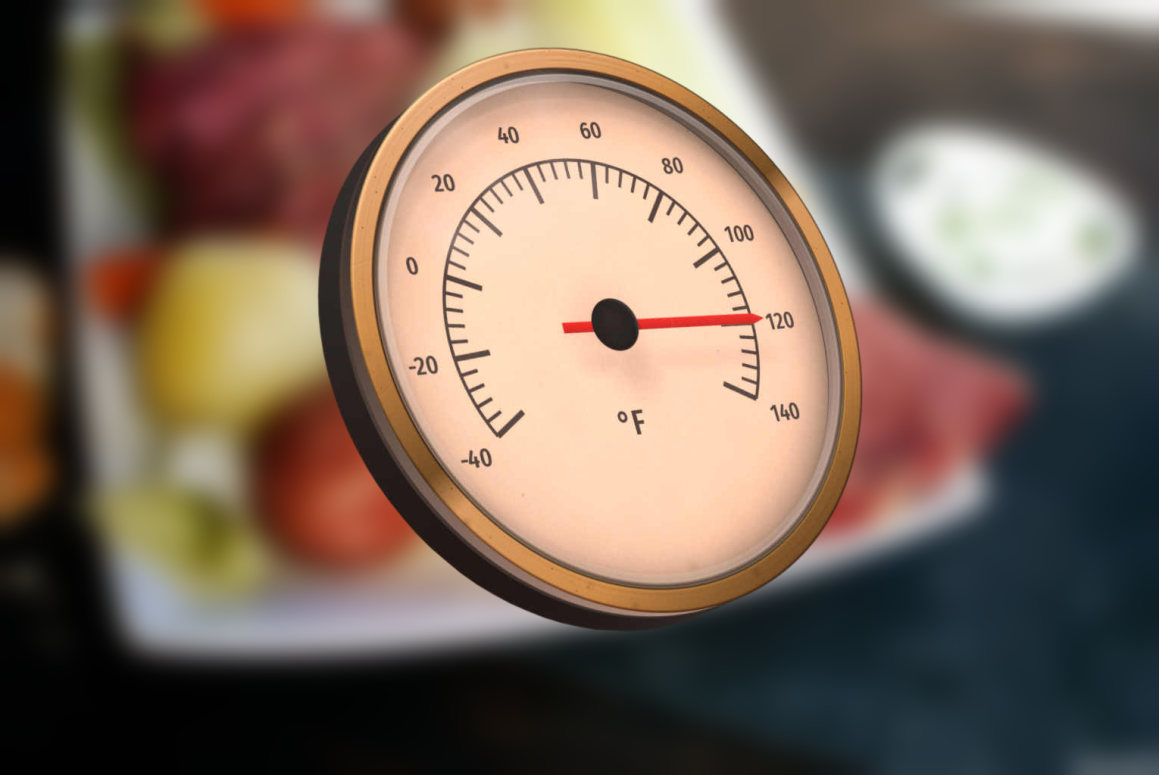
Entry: 120°F
